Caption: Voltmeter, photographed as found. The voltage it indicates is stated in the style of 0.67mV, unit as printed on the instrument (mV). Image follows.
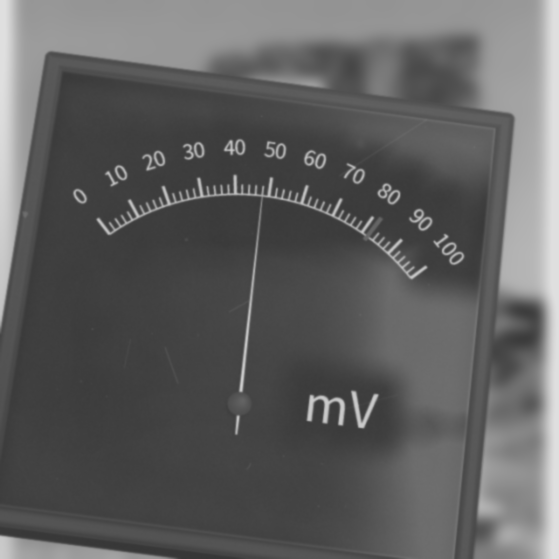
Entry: 48mV
